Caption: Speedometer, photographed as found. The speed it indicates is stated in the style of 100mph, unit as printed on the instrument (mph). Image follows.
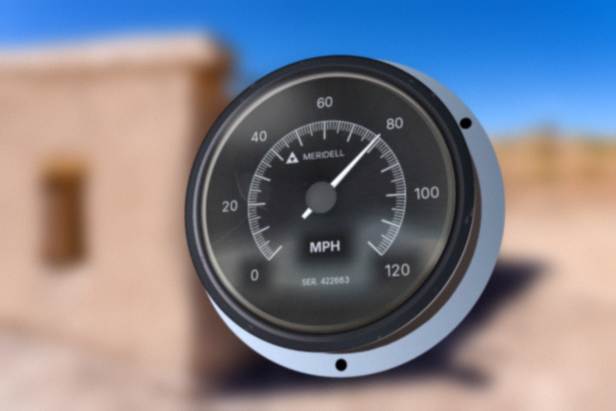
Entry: 80mph
